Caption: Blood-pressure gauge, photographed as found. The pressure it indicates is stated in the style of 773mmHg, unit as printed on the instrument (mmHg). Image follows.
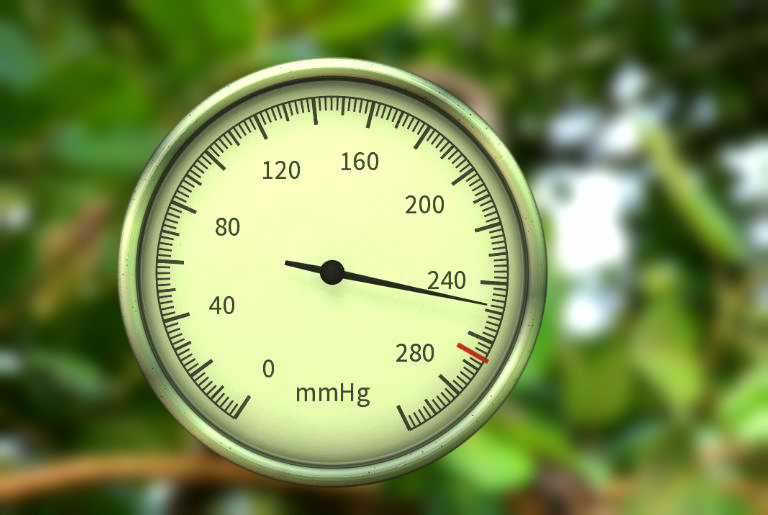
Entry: 248mmHg
